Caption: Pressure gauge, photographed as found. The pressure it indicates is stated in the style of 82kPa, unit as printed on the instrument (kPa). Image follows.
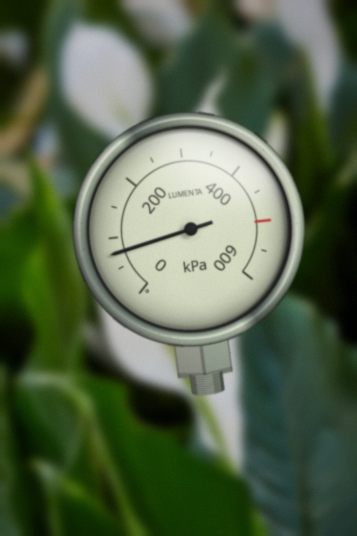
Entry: 75kPa
